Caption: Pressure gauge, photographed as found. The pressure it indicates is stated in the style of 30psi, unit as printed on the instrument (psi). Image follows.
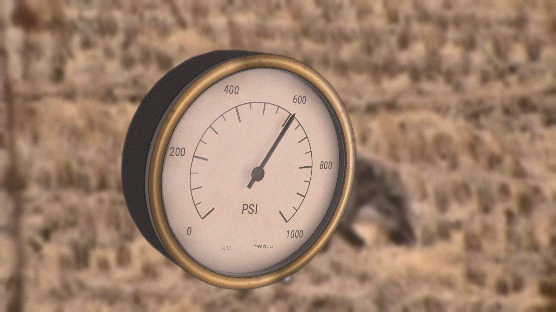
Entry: 600psi
